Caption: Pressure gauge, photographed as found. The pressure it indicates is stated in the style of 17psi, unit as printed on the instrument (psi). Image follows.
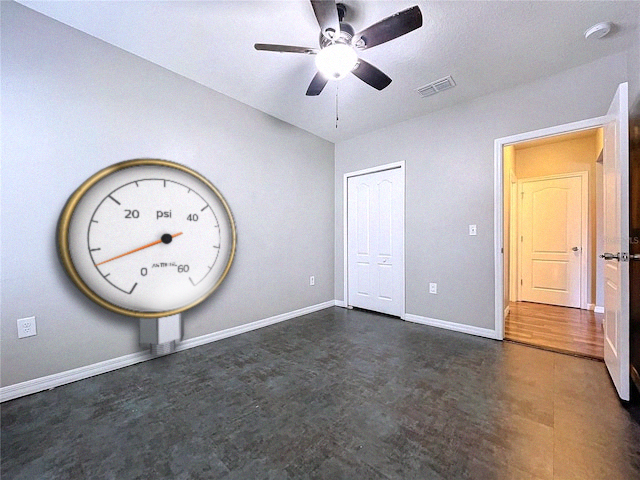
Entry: 7.5psi
